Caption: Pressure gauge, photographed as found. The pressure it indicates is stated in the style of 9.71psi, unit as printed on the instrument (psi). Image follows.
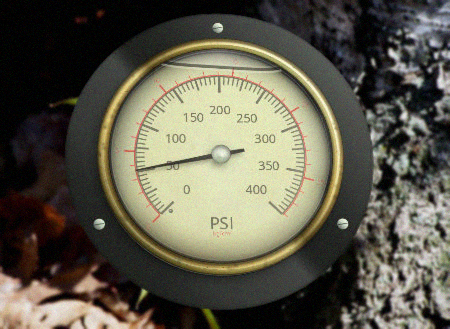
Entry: 50psi
